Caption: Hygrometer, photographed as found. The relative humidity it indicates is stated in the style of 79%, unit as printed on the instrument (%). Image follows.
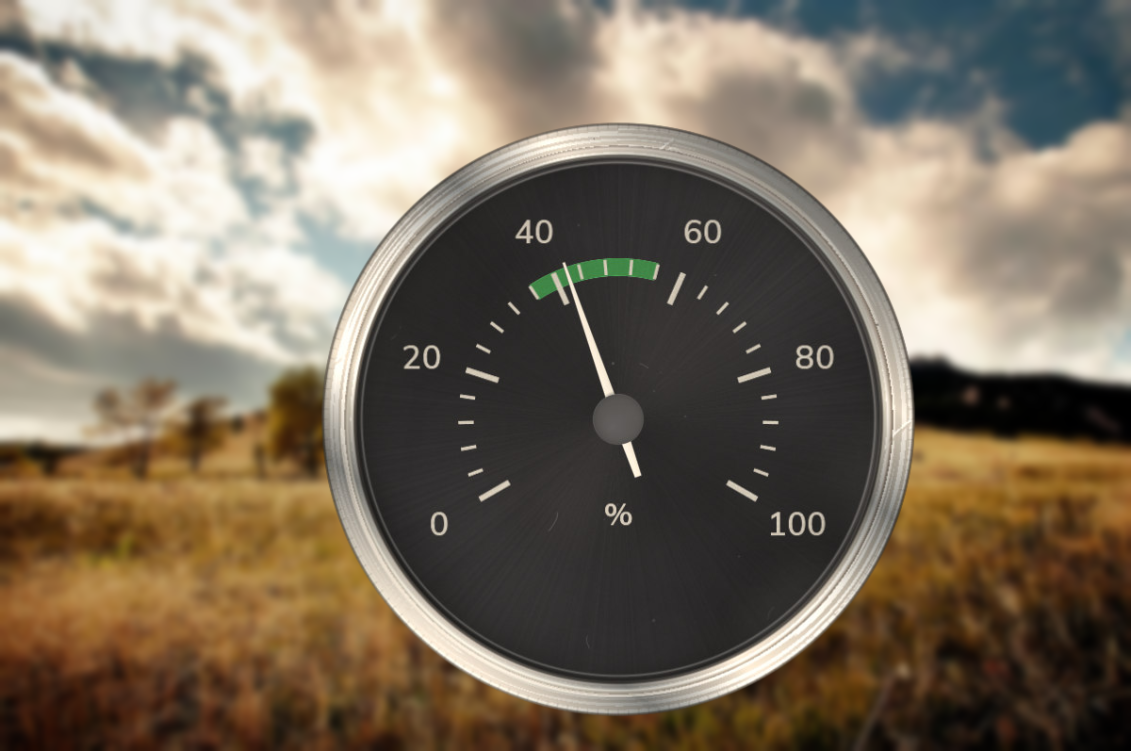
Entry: 42%
